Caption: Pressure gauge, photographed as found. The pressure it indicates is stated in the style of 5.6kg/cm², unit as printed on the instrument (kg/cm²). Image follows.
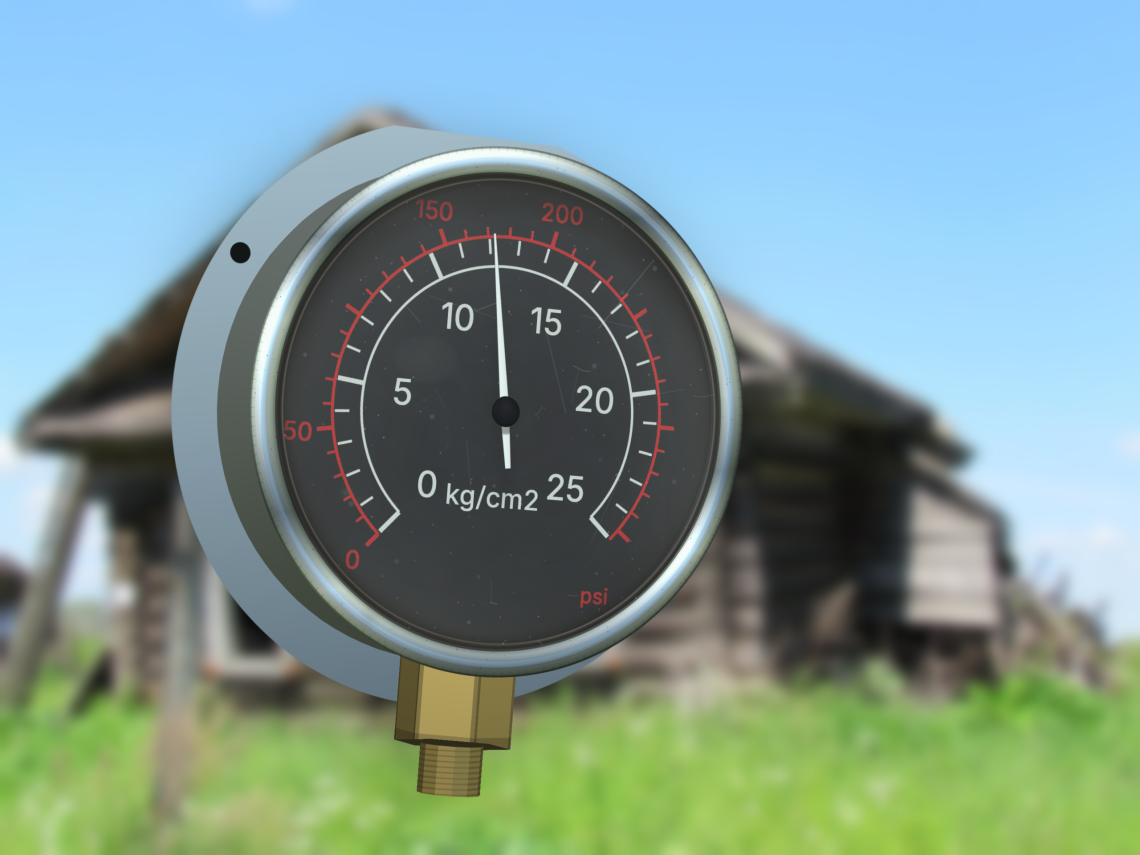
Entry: 12kg/cm²
